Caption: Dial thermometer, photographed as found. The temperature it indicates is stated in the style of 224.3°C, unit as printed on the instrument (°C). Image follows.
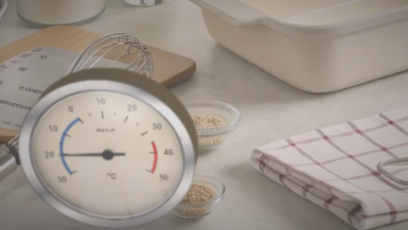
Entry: -20°C
